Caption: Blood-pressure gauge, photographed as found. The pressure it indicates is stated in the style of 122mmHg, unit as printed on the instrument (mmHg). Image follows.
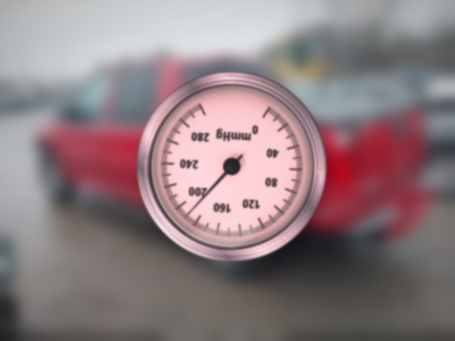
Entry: 190mmHg
